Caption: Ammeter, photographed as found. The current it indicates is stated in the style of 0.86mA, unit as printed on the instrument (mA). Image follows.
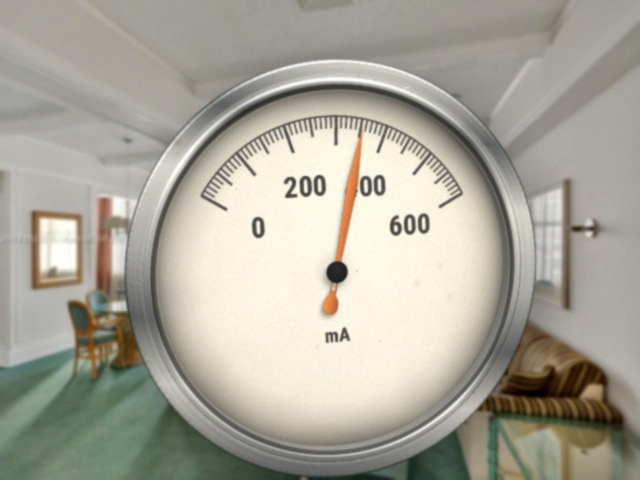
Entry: 350mA
